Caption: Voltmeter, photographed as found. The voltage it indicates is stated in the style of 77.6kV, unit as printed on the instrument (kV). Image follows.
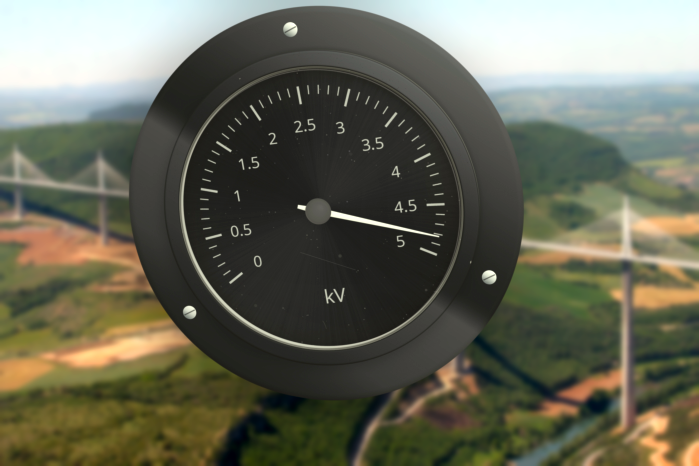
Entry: 4.8kV
